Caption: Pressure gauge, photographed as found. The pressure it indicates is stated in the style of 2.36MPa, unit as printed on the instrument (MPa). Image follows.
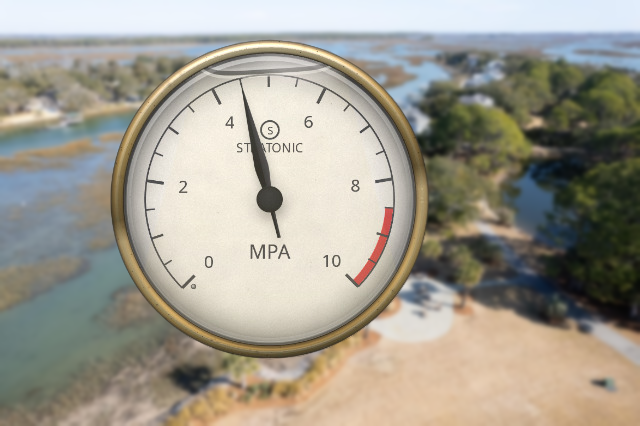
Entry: 4.5MPa
